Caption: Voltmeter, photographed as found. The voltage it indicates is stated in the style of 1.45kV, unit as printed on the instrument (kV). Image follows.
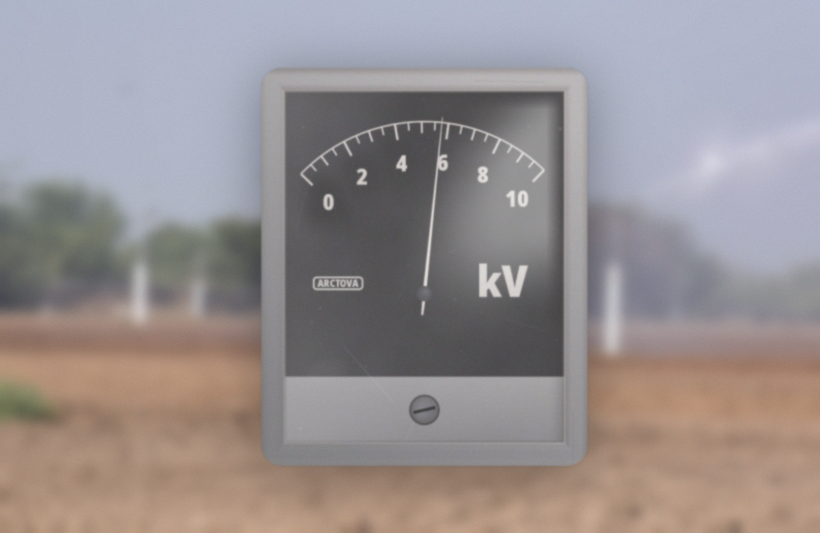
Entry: 5.75kV
